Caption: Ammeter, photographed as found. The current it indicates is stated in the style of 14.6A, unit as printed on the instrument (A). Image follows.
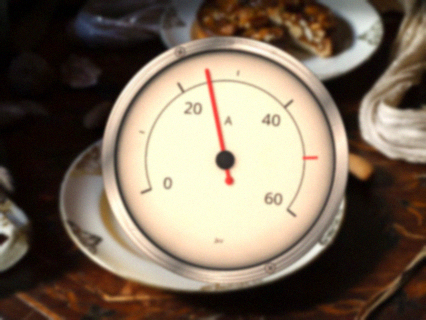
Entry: 25A
